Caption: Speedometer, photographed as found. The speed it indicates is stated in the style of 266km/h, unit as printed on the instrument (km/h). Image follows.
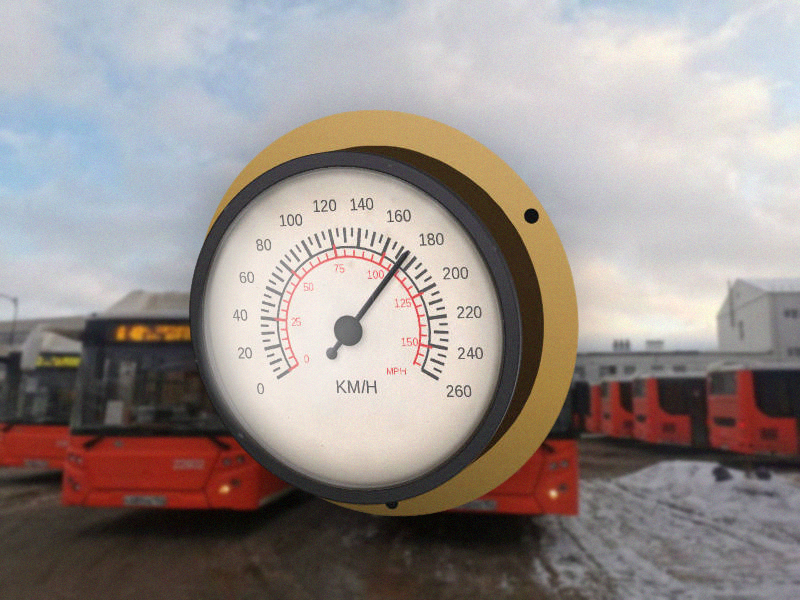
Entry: 175km/h
